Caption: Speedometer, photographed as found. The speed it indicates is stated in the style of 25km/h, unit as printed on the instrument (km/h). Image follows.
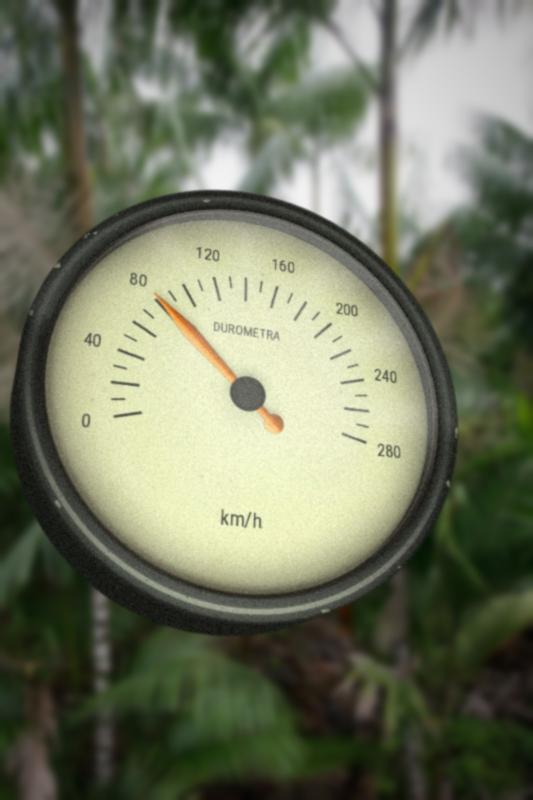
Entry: 80km/h
